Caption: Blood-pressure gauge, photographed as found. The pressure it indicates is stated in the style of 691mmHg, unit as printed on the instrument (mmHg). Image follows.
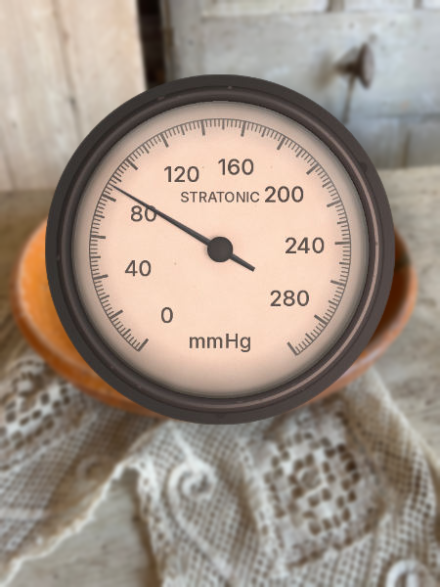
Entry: 86mmHg
